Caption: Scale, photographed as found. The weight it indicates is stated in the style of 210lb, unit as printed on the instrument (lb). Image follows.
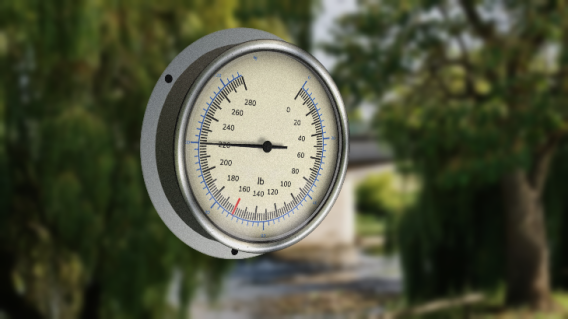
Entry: 220lb
